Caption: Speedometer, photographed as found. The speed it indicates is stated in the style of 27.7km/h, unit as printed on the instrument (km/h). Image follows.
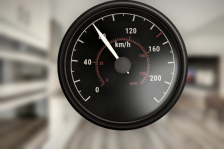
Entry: 80km/h
